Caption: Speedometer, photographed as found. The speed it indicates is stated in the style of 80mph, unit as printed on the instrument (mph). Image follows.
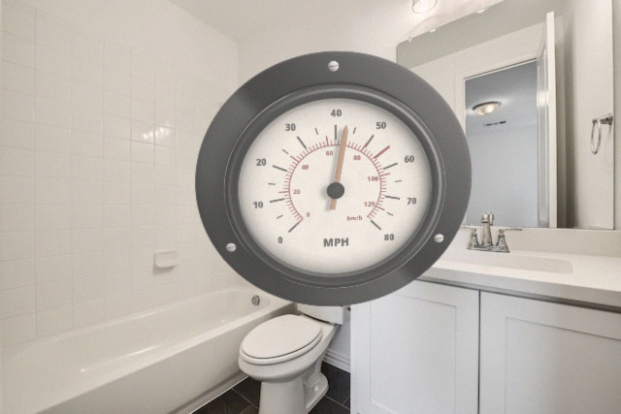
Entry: 42.5mph
